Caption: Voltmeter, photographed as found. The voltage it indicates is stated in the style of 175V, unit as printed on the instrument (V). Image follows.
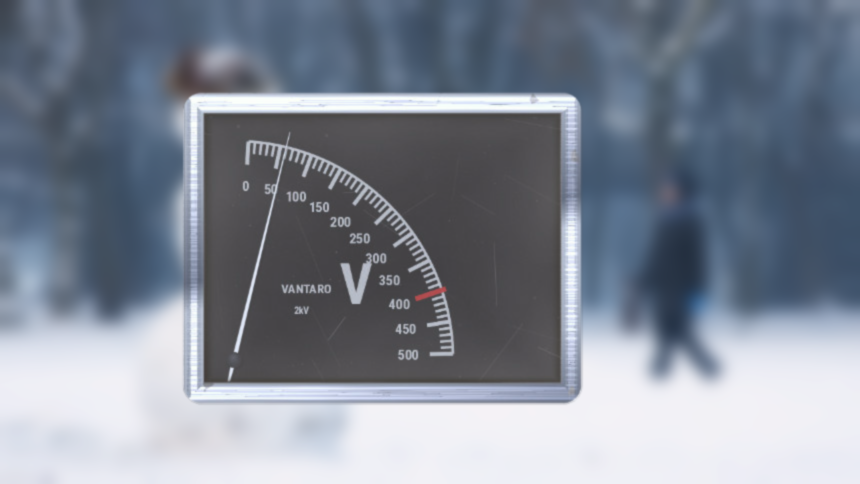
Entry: 60V
